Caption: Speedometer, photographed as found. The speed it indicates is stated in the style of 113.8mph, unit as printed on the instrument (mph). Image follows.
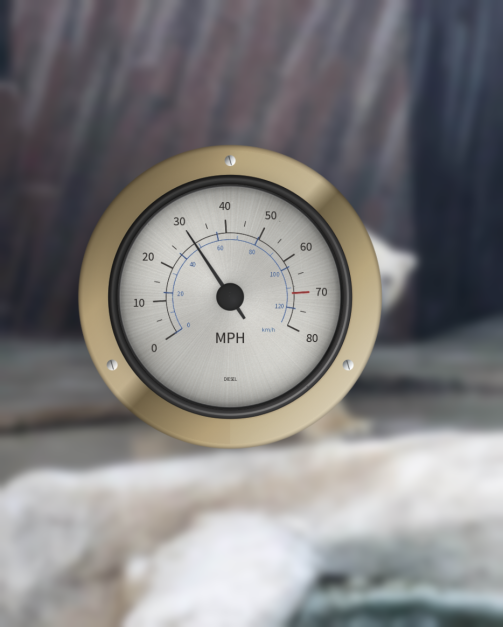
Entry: 30mph
